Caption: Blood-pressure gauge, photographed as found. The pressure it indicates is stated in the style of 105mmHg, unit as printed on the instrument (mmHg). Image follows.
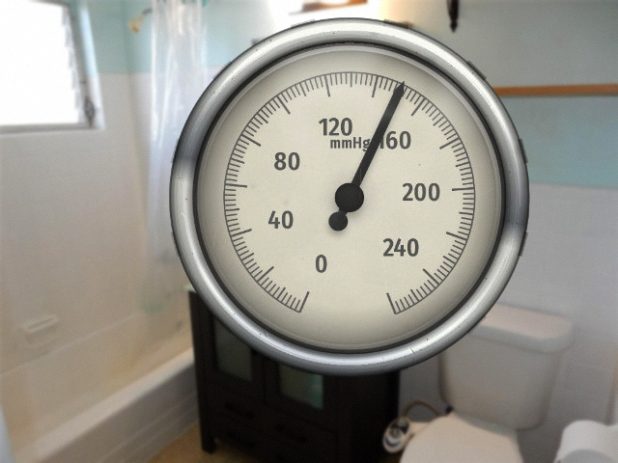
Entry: 150mmHg
